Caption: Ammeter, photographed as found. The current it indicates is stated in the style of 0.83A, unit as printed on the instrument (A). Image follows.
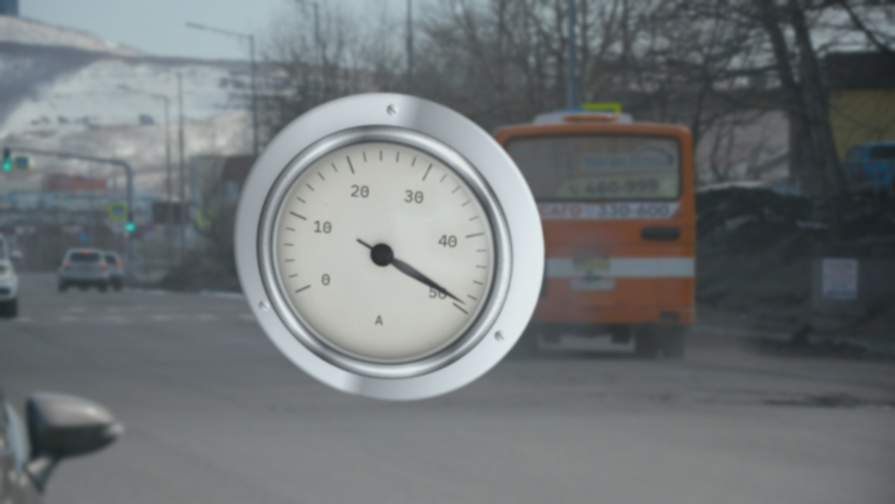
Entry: 49A
